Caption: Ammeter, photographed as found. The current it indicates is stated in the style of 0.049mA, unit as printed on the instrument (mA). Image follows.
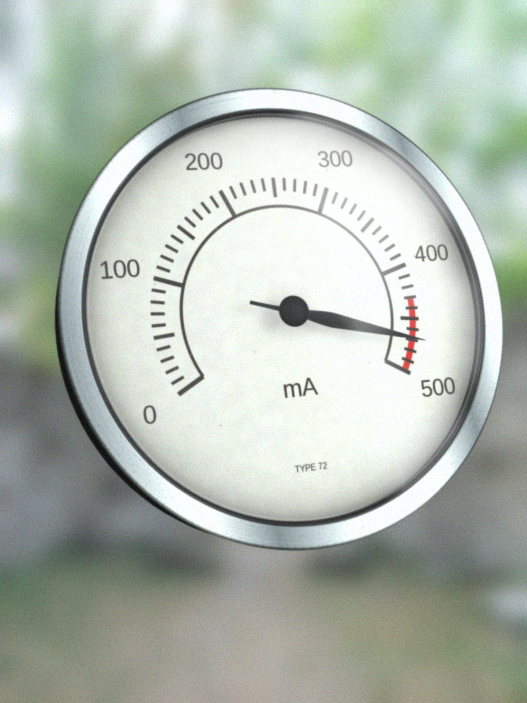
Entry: 470mA
